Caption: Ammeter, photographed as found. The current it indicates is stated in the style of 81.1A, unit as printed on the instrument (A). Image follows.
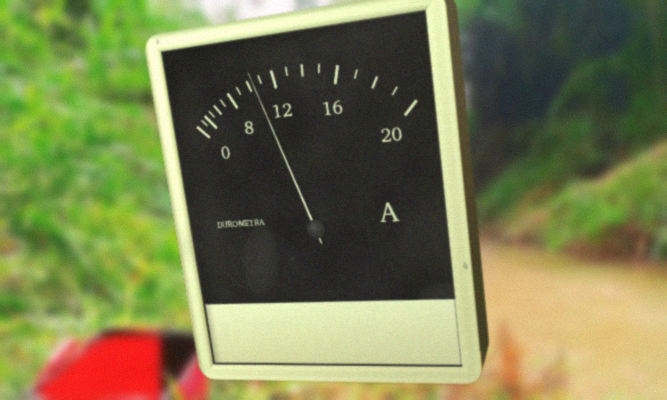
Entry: 10.5A
